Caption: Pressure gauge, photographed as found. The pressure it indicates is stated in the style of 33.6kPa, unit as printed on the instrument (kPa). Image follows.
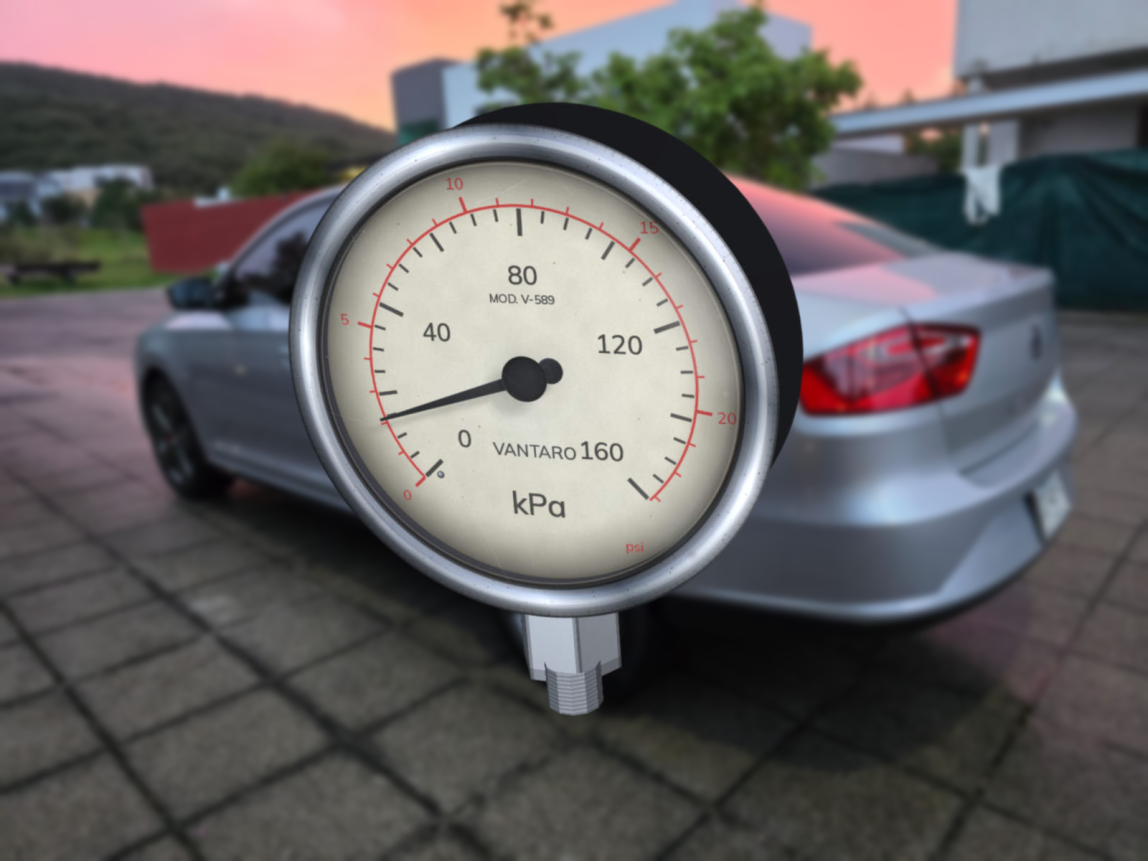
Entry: 15kPa
